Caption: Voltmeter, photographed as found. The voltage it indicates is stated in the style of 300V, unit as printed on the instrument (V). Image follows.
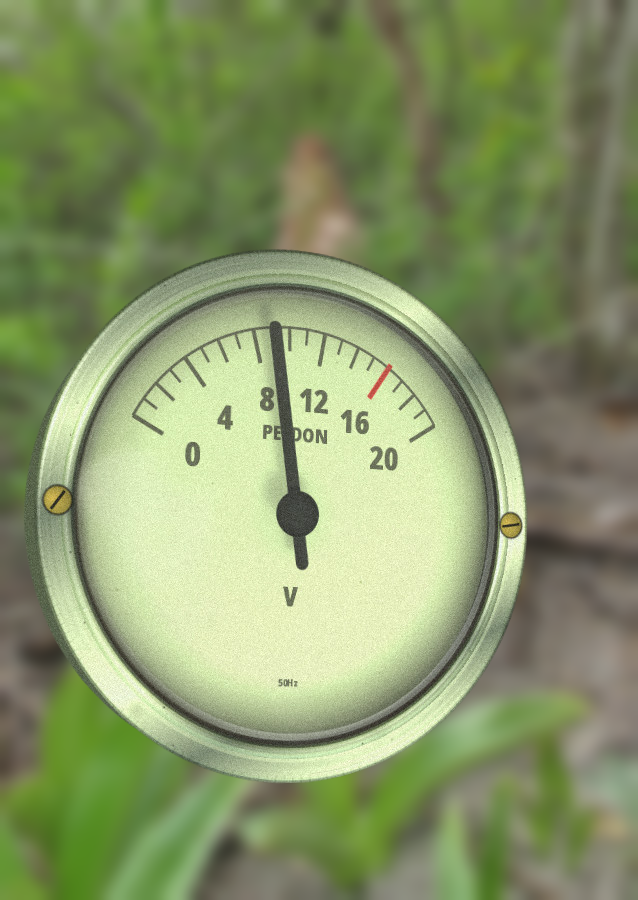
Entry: 9V
